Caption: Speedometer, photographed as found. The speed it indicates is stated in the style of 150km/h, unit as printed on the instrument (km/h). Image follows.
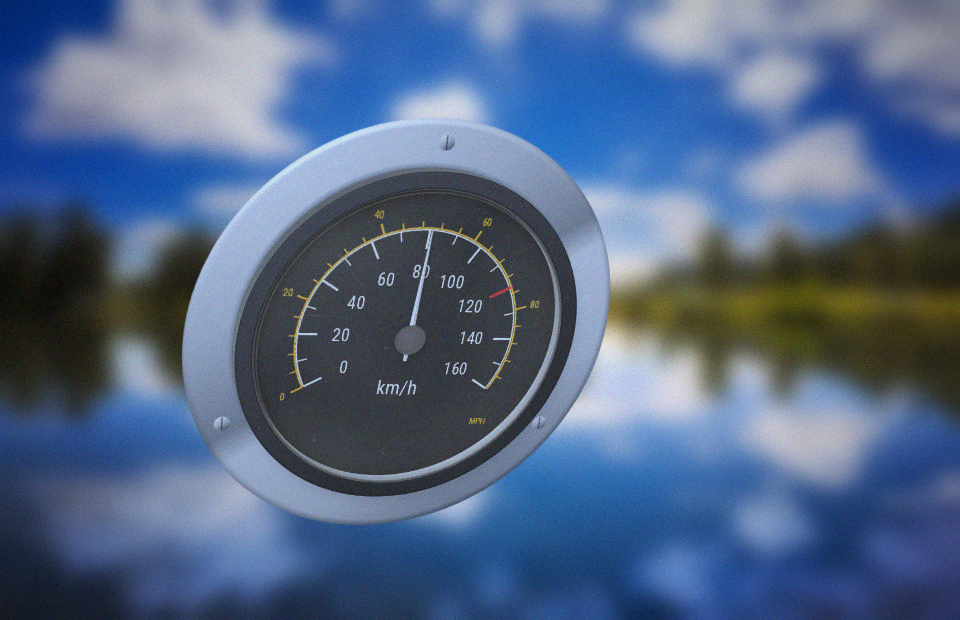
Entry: 80km/h
